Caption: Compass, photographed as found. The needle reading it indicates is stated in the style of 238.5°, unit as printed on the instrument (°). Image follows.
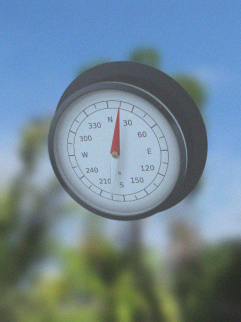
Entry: 15°
